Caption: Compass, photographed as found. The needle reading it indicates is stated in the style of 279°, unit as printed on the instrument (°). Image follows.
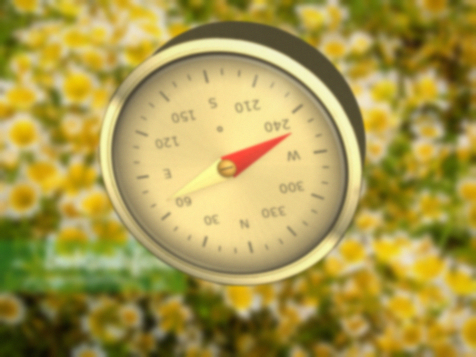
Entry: 250°
